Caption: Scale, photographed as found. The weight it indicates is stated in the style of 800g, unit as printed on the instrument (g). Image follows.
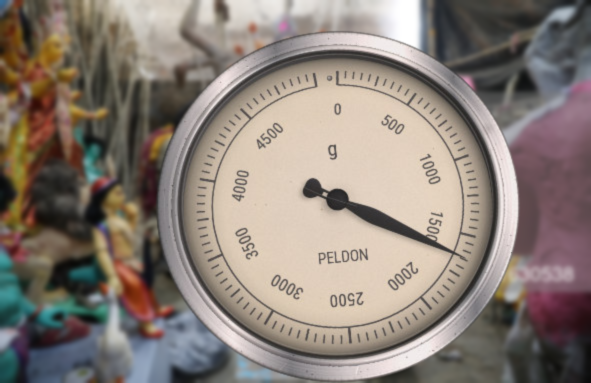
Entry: 1650g
